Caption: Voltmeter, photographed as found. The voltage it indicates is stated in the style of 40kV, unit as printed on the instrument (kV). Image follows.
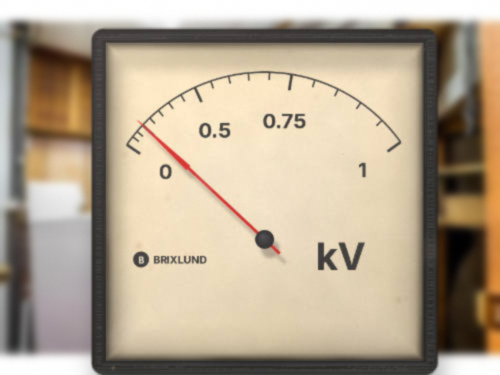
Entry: 0.25kV
